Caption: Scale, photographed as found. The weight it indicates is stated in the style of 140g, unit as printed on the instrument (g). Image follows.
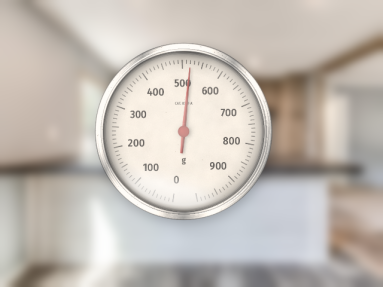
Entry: 520g
